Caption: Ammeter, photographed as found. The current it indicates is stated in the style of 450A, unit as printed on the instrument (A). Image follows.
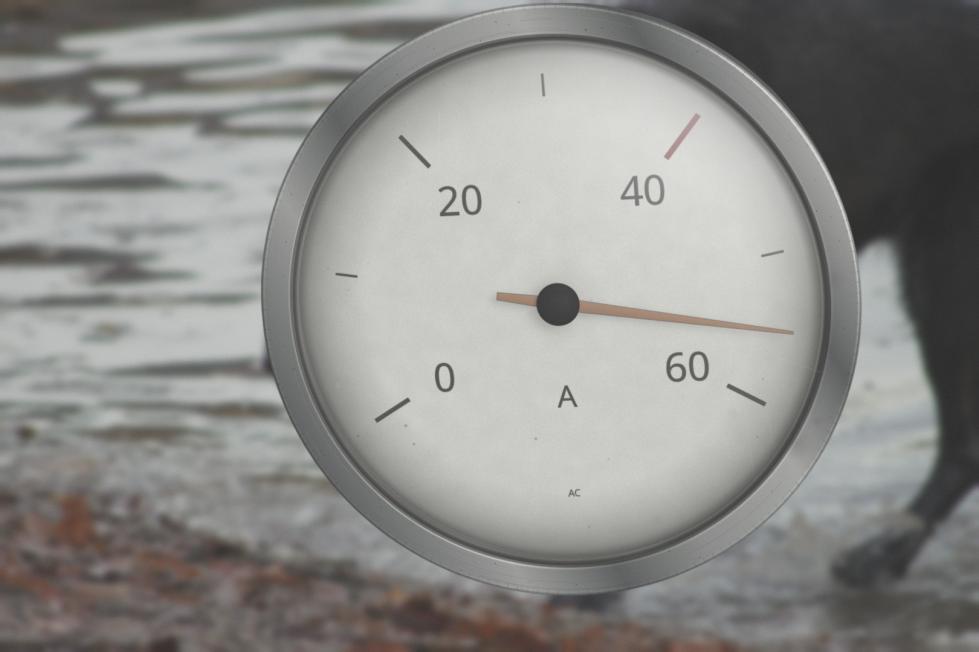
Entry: 55A
